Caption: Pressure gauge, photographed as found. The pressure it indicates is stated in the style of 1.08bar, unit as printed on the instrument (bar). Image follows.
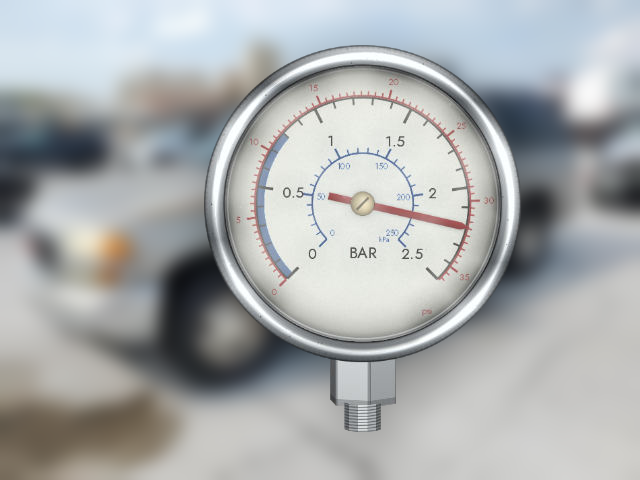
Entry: 2.2bar
